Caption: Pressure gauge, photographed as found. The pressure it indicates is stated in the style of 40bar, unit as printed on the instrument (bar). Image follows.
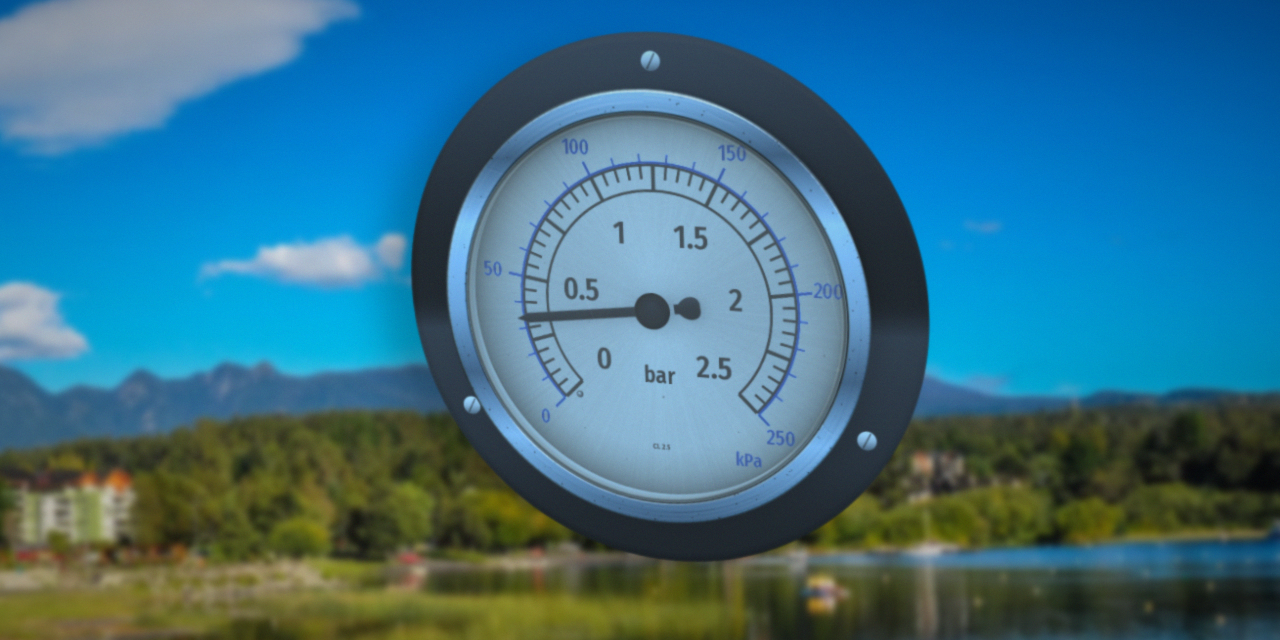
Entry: 0.35bar
